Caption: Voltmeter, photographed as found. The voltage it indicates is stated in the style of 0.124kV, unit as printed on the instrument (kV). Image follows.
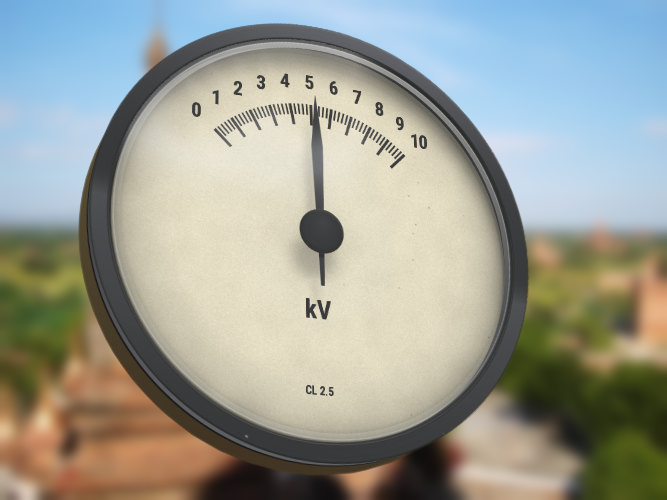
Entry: 5kV
